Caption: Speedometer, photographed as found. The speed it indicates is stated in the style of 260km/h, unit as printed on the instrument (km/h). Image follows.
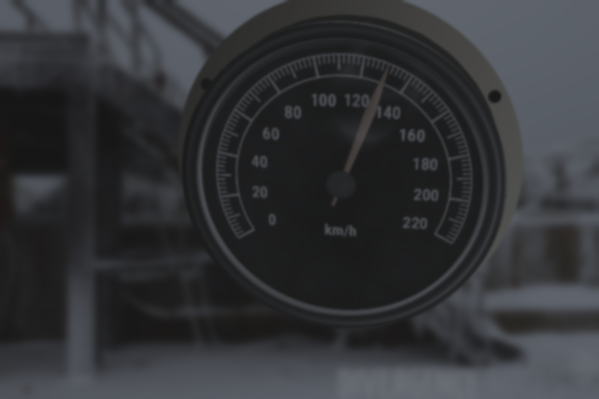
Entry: 130km/h
